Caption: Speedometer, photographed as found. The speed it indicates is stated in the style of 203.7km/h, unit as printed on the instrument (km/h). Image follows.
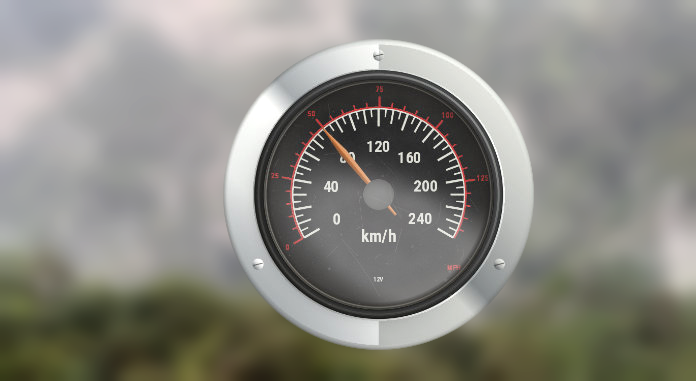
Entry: 80km/h
